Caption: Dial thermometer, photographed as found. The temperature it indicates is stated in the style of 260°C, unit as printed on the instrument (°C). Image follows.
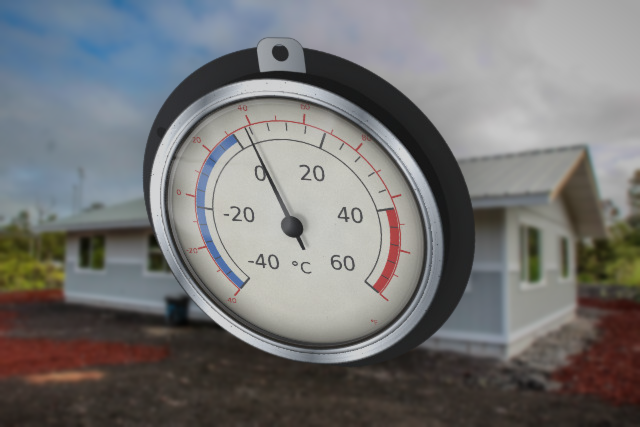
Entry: 4°C
